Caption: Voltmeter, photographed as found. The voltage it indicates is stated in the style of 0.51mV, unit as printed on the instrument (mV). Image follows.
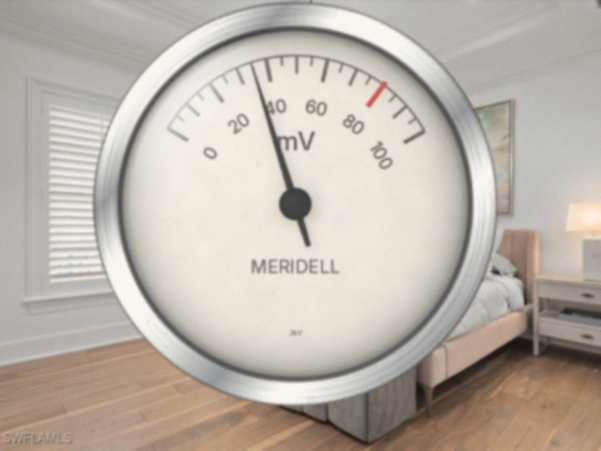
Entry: 35mV
